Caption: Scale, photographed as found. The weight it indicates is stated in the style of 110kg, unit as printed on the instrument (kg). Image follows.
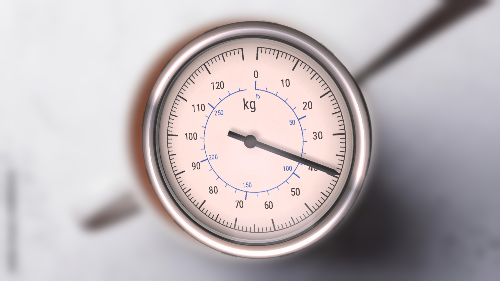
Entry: 39kg
